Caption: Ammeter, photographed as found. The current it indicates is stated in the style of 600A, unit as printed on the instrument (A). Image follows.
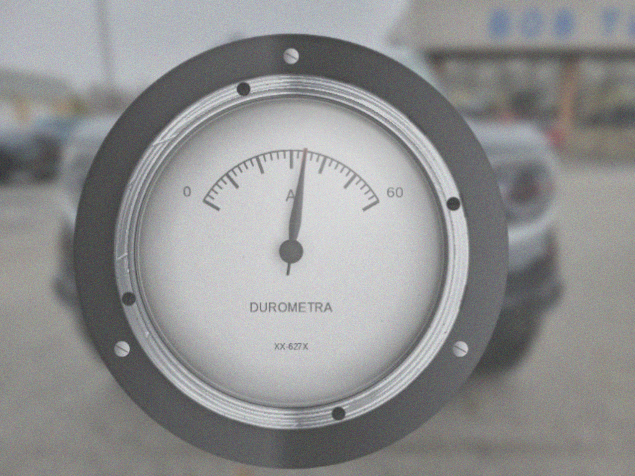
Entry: 34A
